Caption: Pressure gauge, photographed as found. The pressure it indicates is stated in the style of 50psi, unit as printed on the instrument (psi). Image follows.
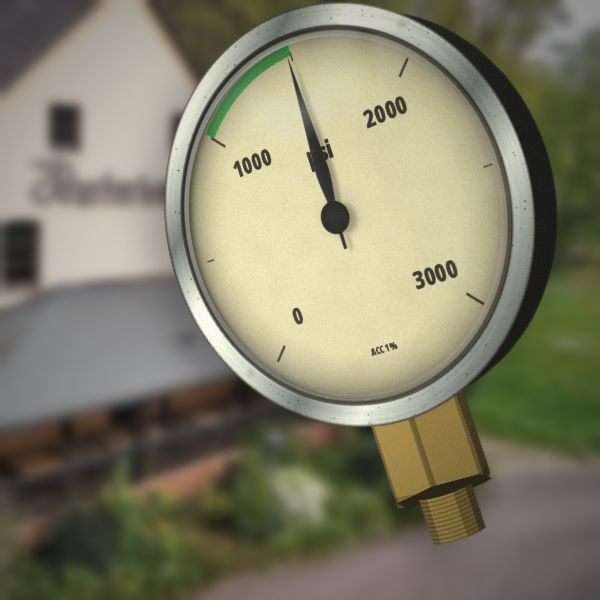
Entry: 1500psi
